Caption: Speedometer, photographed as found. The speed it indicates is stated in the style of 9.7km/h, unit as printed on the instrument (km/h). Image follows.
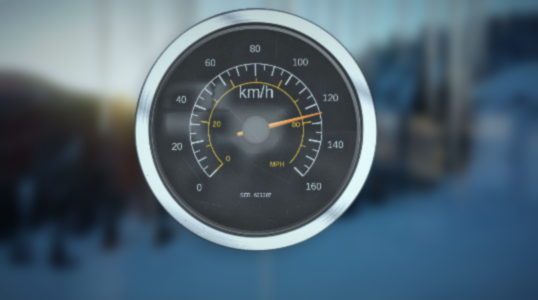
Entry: 125km/h
